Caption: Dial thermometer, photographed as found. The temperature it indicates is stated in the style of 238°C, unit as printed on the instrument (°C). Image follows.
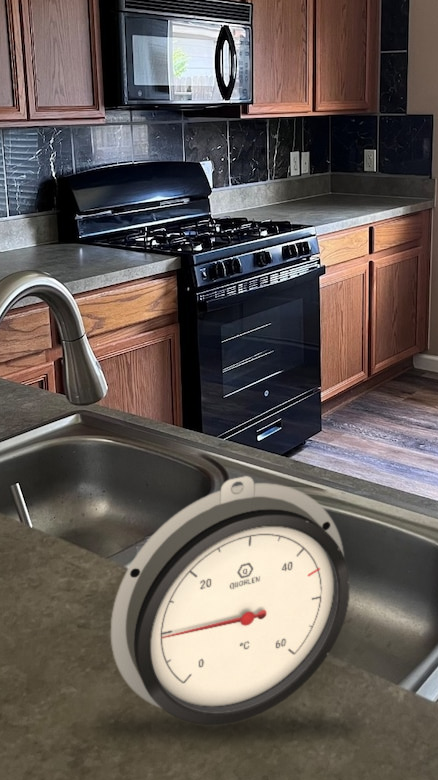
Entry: 10°C
